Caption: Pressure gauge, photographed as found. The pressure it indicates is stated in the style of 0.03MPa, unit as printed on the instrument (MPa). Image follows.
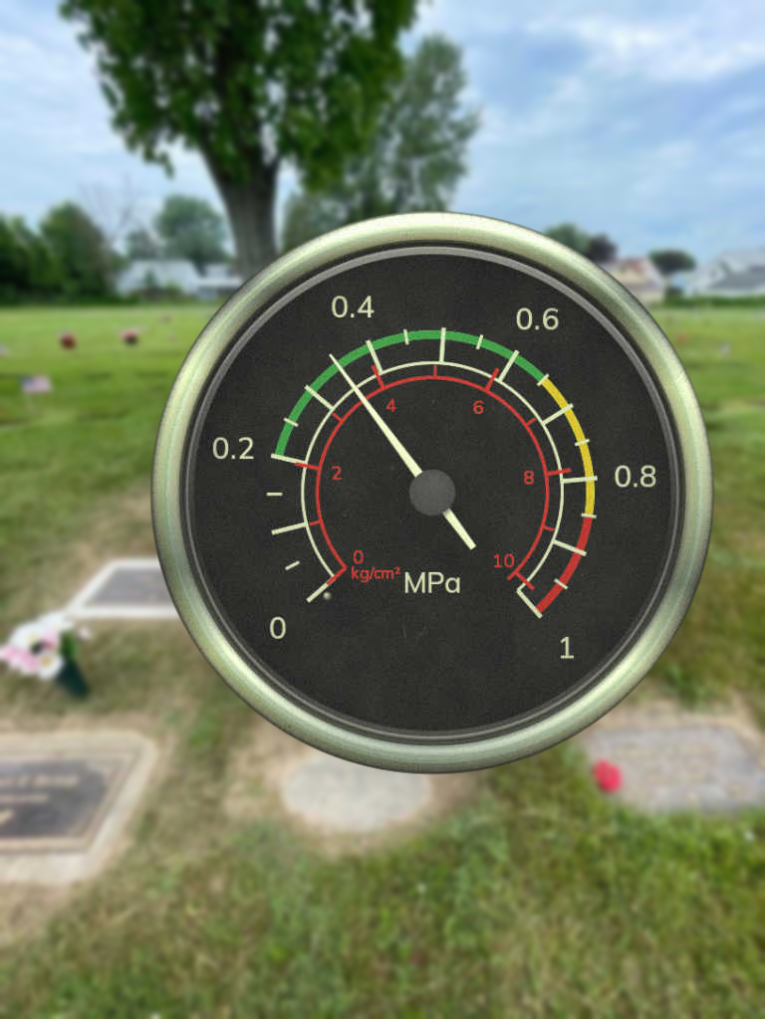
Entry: 0.35MPa
